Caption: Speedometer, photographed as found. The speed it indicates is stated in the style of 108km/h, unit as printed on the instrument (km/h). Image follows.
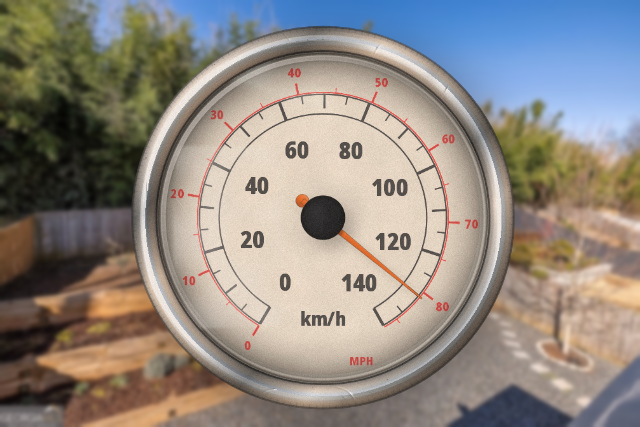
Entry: 130km/h
